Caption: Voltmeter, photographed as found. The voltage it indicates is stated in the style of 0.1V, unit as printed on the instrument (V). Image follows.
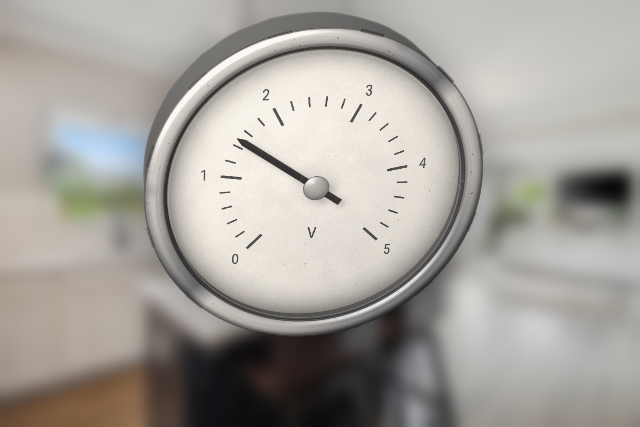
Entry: 1.5V
